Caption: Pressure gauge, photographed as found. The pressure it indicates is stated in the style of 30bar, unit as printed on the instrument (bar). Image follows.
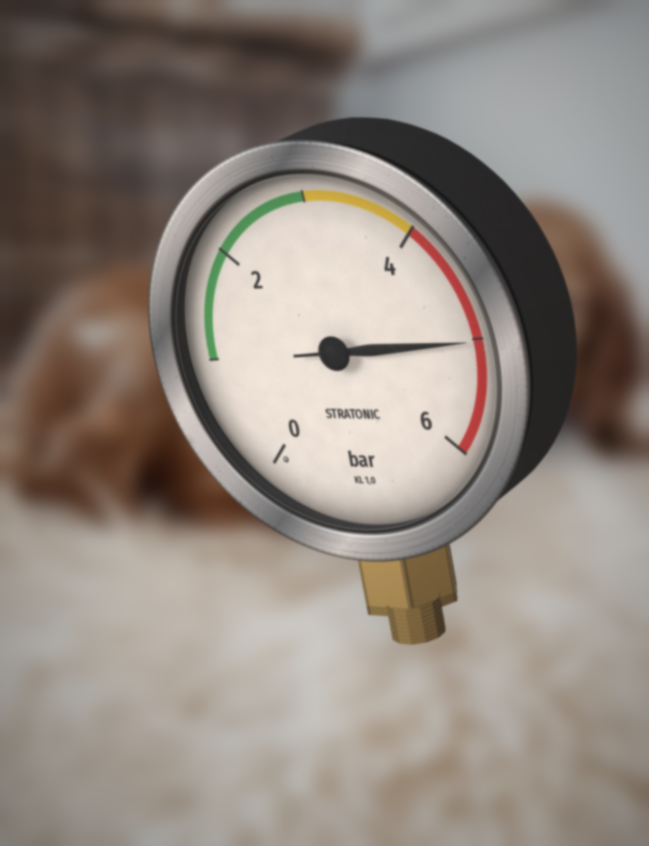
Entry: 5bar
